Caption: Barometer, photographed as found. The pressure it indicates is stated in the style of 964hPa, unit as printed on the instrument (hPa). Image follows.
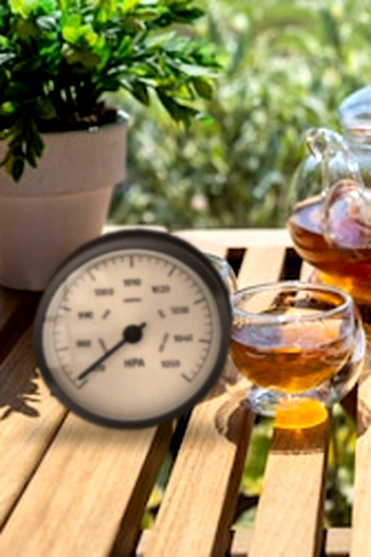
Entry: 972hPa
